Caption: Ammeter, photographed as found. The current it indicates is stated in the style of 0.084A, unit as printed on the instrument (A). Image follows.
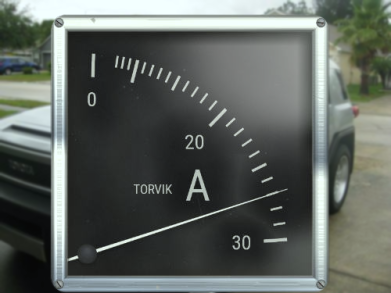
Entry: 27A
